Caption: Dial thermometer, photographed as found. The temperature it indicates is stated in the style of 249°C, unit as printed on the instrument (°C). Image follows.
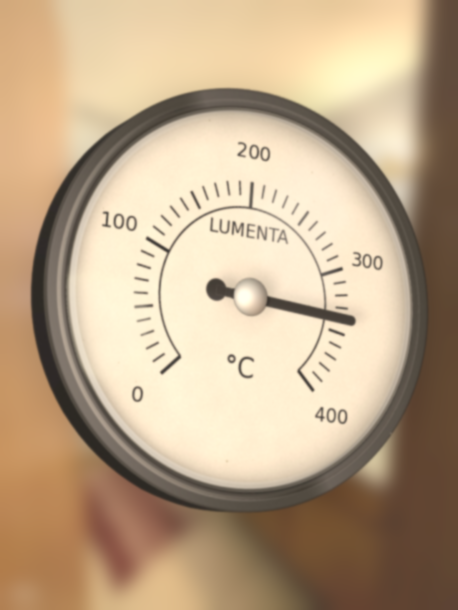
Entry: 340°C
